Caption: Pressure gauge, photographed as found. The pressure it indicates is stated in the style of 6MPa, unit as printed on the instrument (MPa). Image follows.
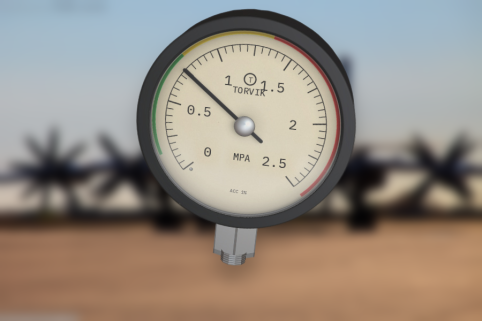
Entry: 0.75MPa
